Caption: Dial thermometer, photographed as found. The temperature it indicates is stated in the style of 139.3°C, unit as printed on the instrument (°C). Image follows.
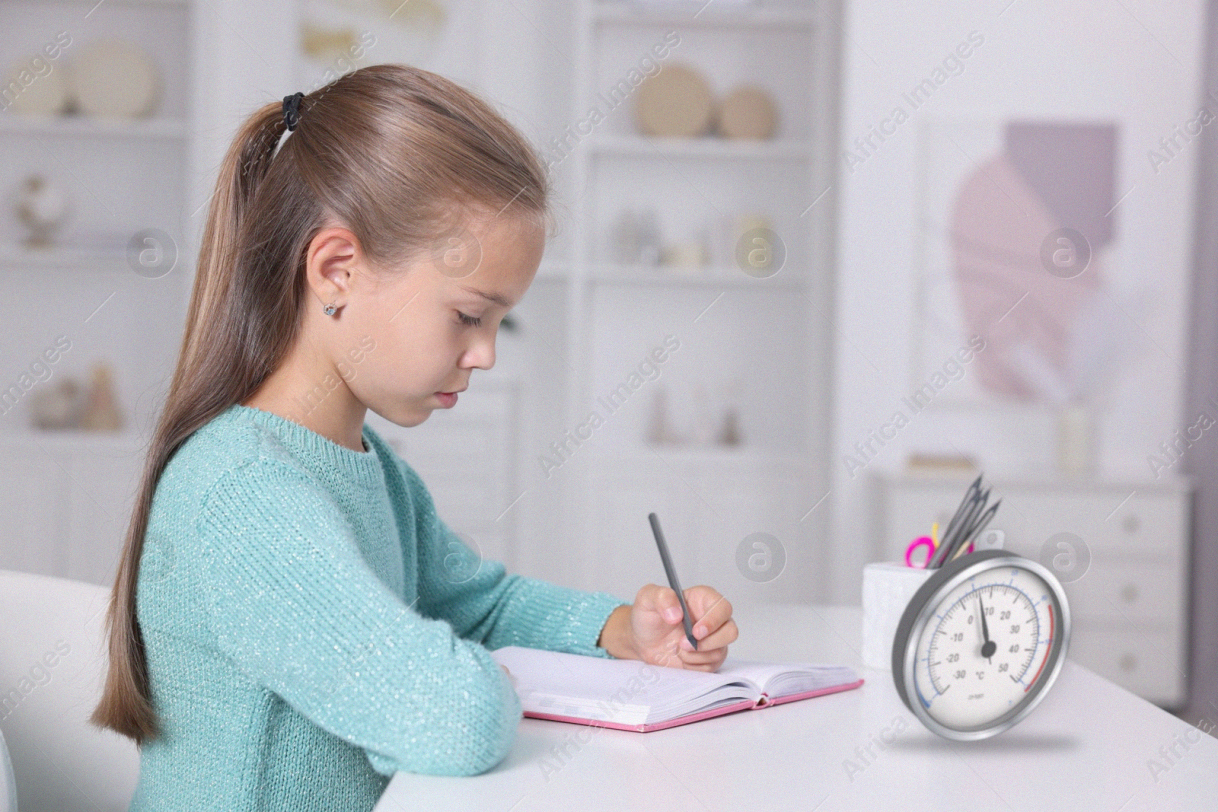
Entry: 5°C
